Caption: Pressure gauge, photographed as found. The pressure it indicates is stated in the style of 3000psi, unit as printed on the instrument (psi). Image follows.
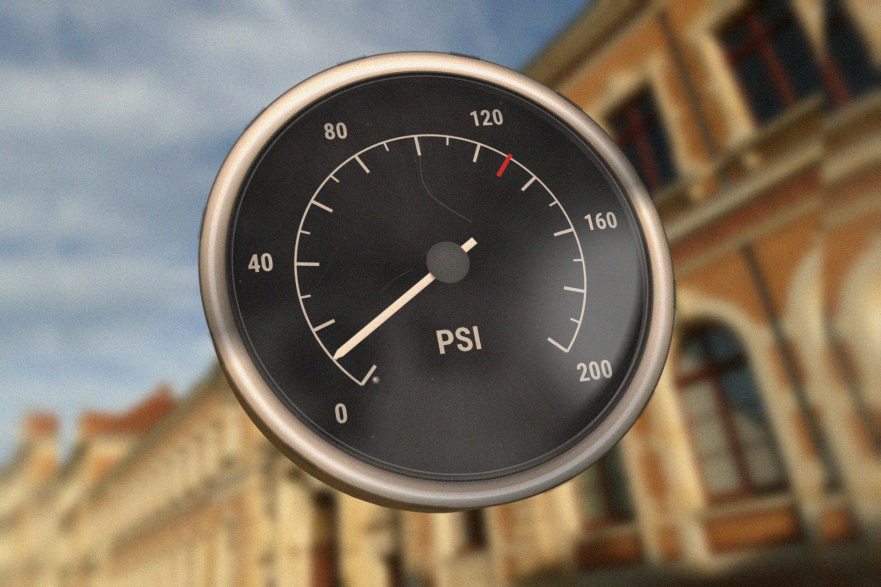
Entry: 10psi
